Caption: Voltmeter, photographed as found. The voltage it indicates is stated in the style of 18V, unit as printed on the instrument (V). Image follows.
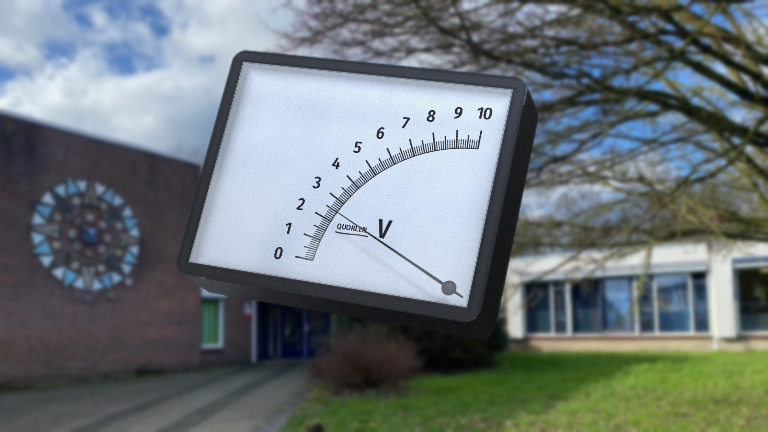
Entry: 2.5V
